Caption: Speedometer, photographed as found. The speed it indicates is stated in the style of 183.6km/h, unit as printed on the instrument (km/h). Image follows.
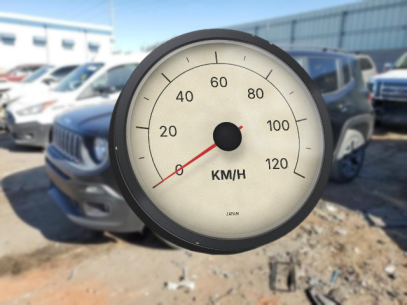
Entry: 0km/h
